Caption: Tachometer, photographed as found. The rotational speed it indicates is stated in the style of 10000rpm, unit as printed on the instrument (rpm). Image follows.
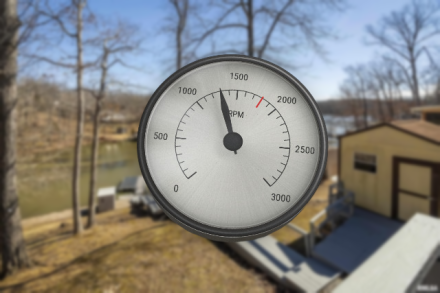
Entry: 1300rpm
